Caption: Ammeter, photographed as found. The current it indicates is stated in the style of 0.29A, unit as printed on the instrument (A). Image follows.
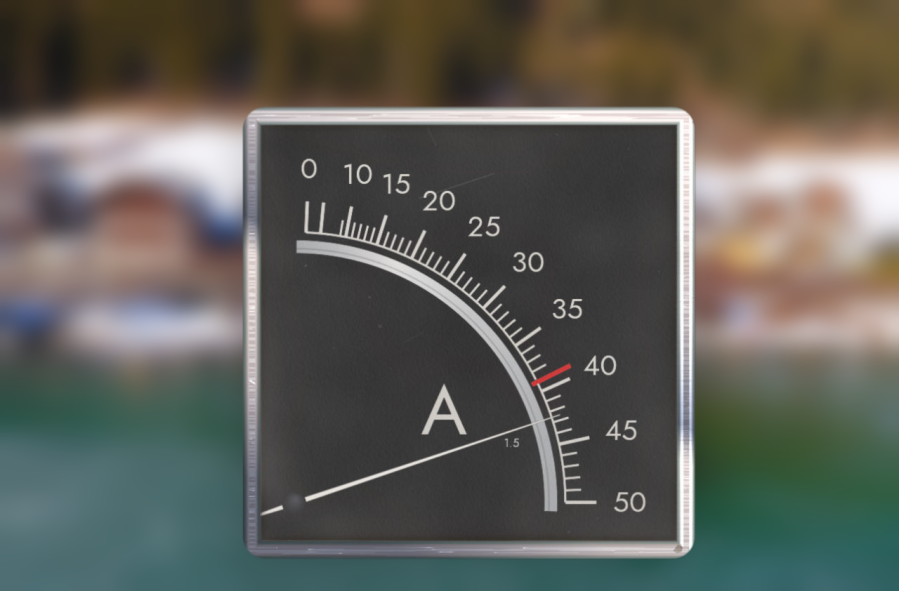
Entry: 42.5A
